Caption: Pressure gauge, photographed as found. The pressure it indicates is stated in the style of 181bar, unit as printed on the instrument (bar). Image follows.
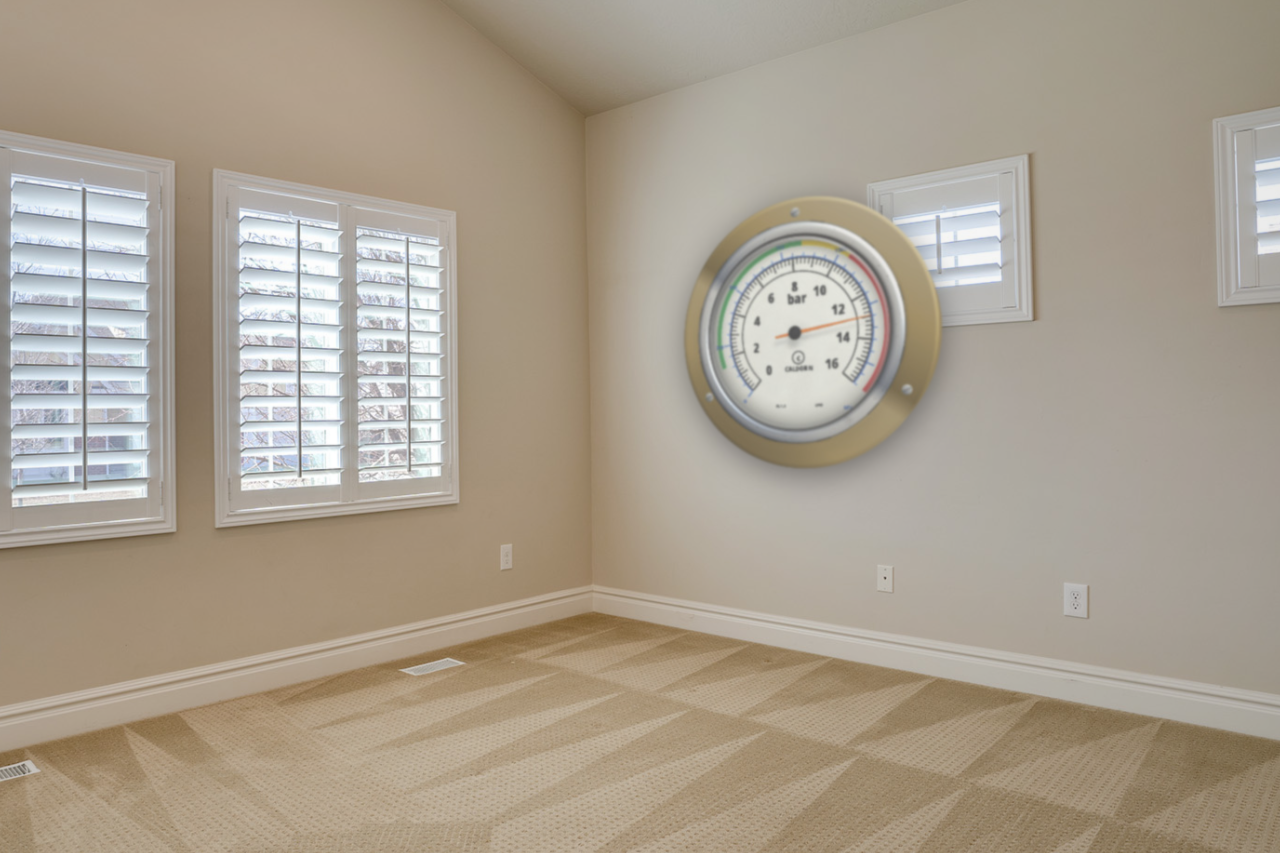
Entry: 13bar
